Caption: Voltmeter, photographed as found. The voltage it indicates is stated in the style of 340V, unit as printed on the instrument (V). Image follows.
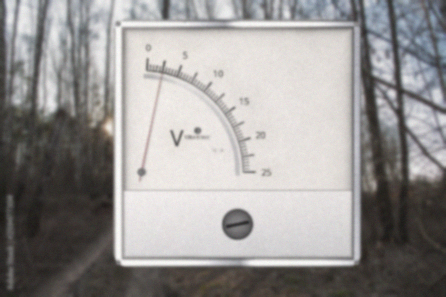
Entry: 2.5V
